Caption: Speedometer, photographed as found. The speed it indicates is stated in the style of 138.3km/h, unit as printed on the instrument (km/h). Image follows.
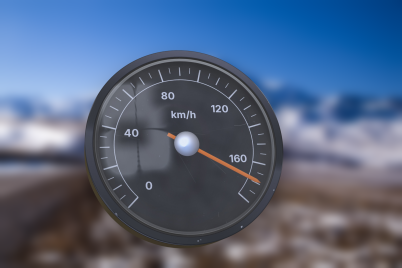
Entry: 170km/h
